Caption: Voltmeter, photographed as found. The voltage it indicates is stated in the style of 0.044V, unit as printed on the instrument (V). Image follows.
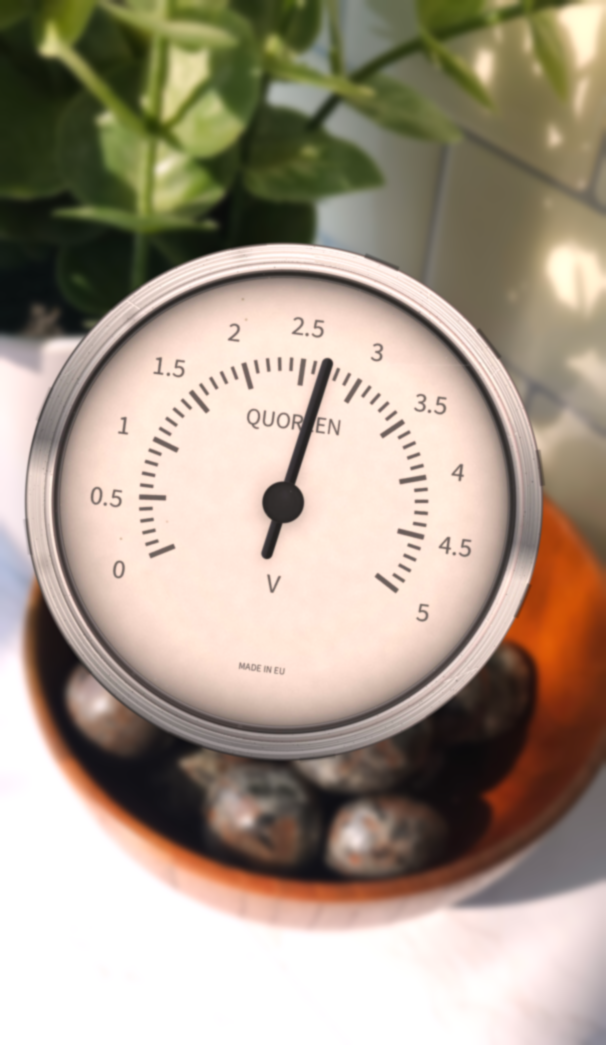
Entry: 2.7V
